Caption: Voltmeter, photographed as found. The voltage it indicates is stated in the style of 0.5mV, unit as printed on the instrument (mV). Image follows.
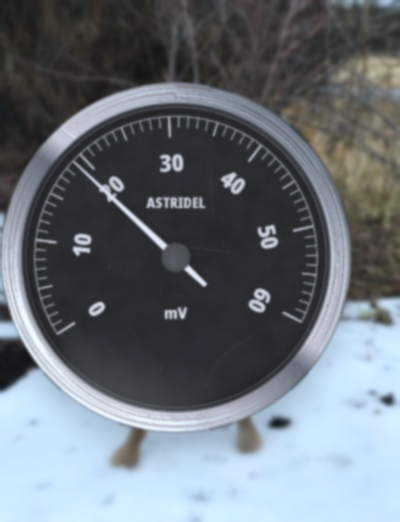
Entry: 19mV
